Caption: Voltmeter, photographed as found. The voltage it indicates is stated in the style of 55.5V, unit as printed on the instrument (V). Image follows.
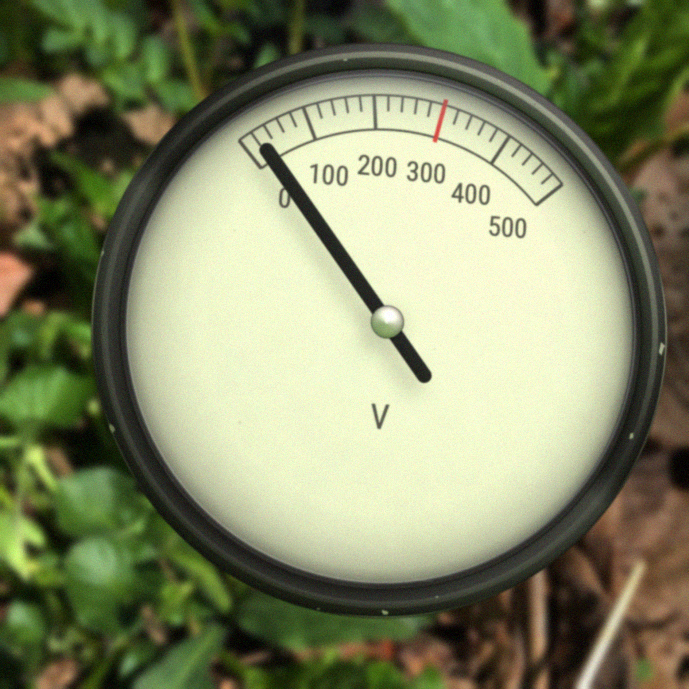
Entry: 20V
